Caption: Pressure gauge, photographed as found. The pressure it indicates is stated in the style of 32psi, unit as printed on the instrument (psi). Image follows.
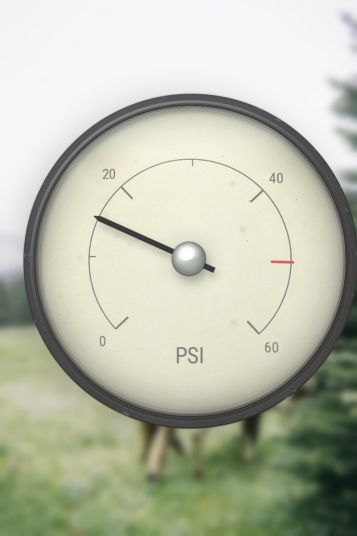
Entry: 15psi
